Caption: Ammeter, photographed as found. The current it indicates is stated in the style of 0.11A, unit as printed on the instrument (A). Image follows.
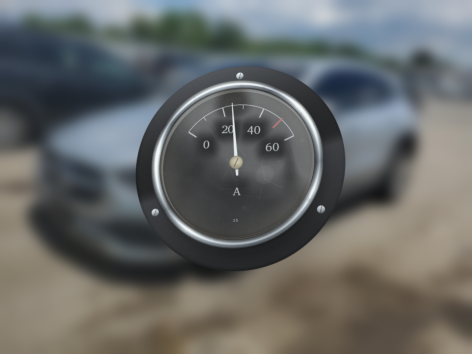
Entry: 25A
